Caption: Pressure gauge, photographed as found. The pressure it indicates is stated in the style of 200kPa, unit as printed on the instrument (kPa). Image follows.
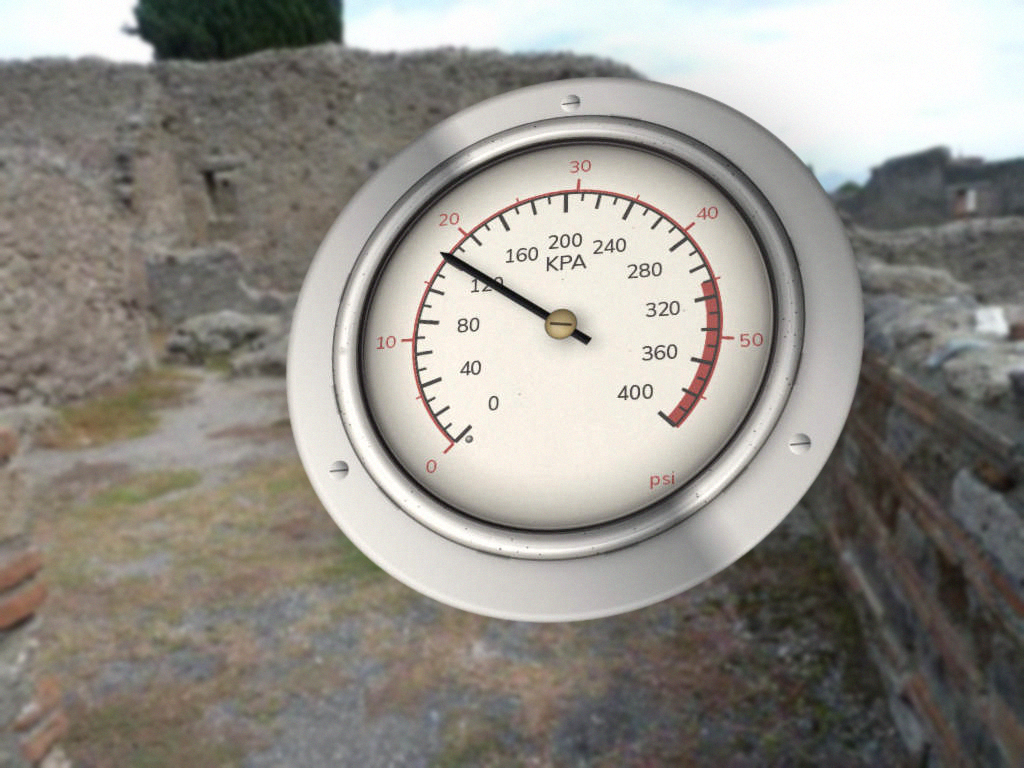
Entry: 120kPa
